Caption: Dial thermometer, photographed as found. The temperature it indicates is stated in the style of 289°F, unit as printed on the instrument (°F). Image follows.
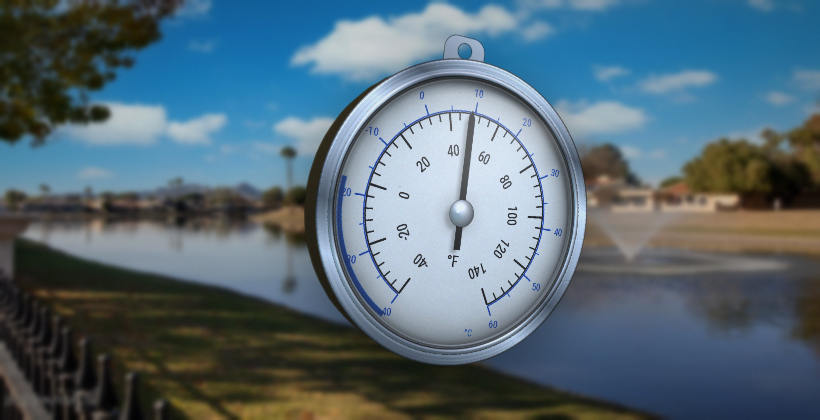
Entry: 48°F
